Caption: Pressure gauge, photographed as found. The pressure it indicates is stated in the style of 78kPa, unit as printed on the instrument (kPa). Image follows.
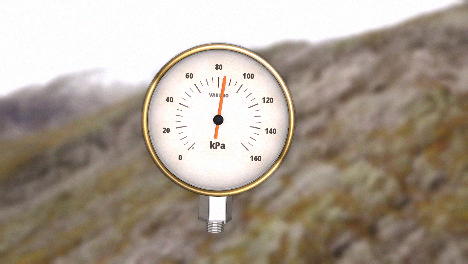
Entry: 85kPa
